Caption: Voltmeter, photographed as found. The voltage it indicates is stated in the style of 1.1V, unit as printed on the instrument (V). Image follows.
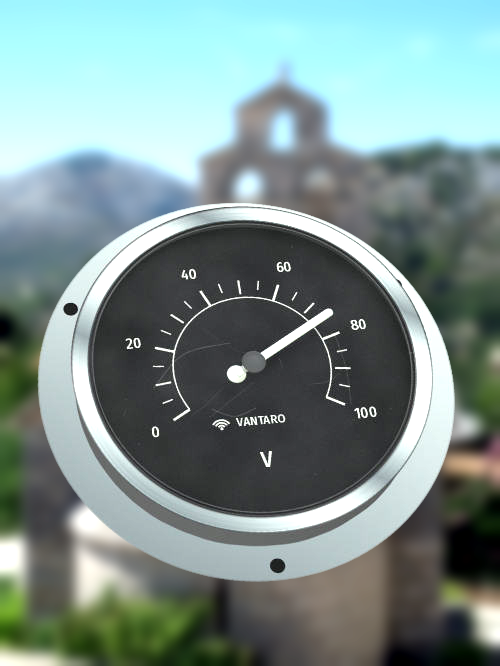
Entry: 75V
